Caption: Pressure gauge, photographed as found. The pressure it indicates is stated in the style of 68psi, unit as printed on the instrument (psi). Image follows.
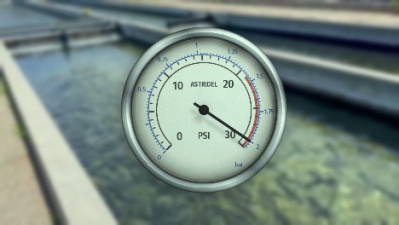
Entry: 29psi
